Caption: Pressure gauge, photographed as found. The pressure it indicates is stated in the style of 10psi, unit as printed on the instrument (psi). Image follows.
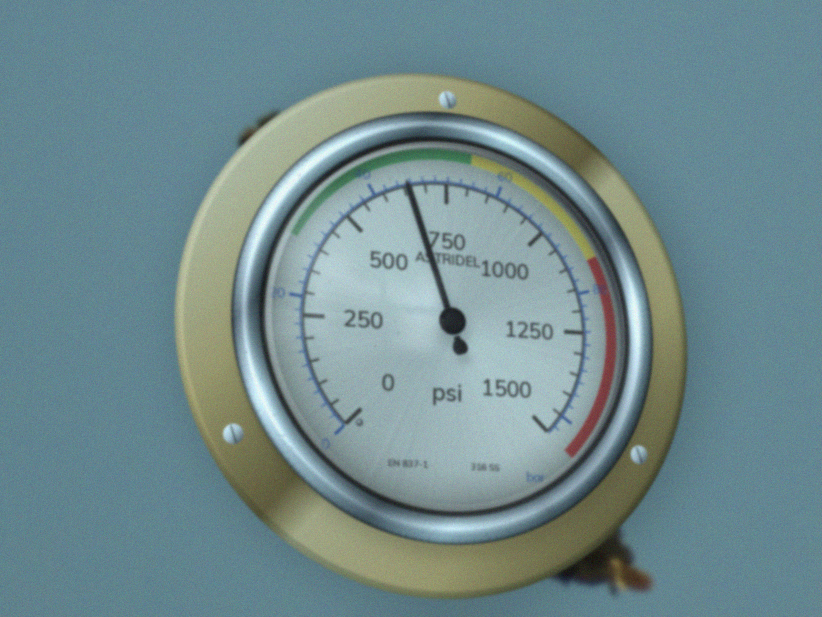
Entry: 650psi
